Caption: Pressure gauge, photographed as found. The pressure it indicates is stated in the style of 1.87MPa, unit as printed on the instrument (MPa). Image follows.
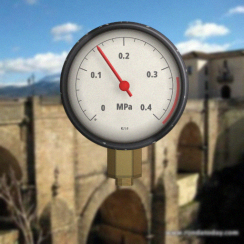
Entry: 0.15MPa
